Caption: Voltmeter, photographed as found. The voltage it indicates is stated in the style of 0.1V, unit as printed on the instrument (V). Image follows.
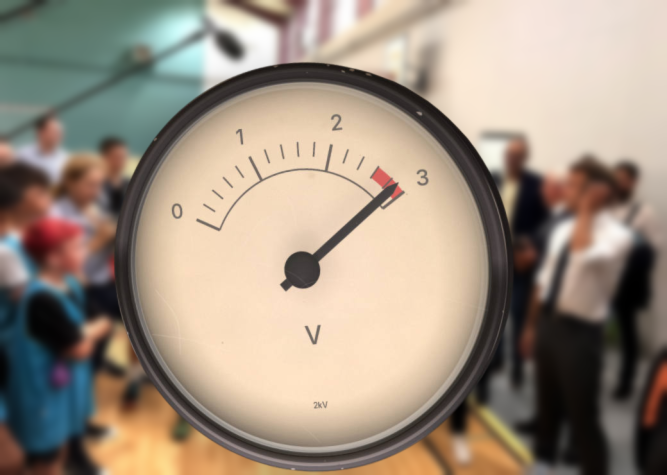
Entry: 2.9V
